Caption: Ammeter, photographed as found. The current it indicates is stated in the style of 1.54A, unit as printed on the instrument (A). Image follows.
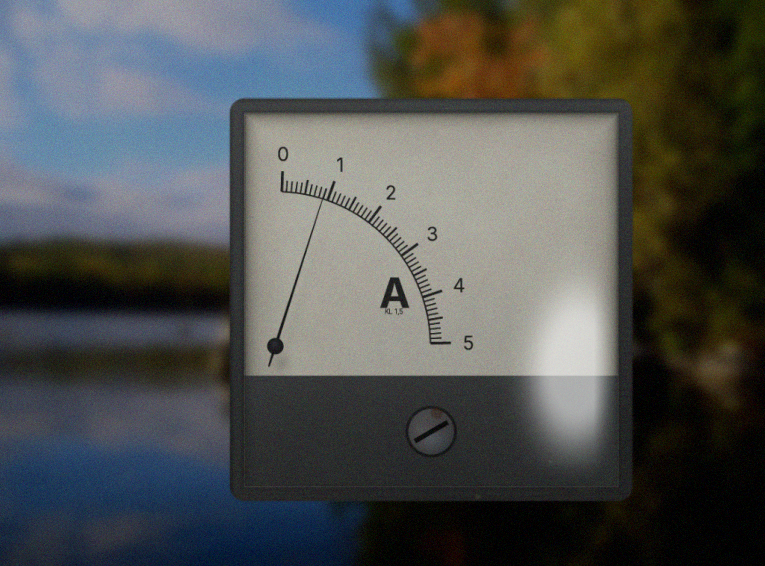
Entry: 0.9A
